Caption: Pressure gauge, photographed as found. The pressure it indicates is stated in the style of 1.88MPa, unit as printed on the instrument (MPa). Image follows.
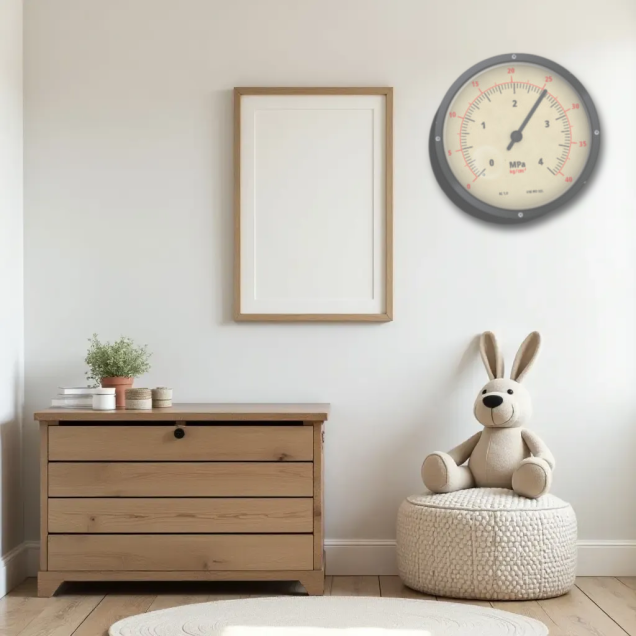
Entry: 2.5MPa
